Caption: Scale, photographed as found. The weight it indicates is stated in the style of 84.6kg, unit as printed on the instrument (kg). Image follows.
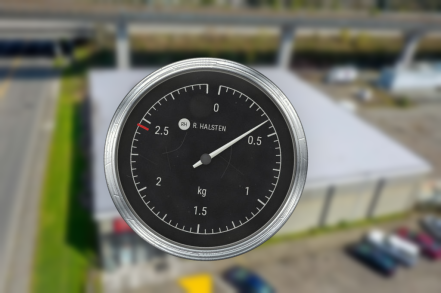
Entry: 0.4kg
